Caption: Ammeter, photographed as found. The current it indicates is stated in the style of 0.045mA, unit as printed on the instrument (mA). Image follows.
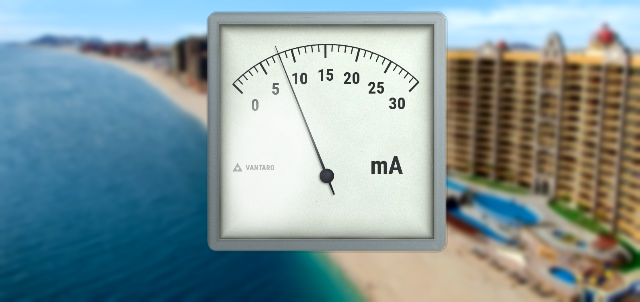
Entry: 8mA
